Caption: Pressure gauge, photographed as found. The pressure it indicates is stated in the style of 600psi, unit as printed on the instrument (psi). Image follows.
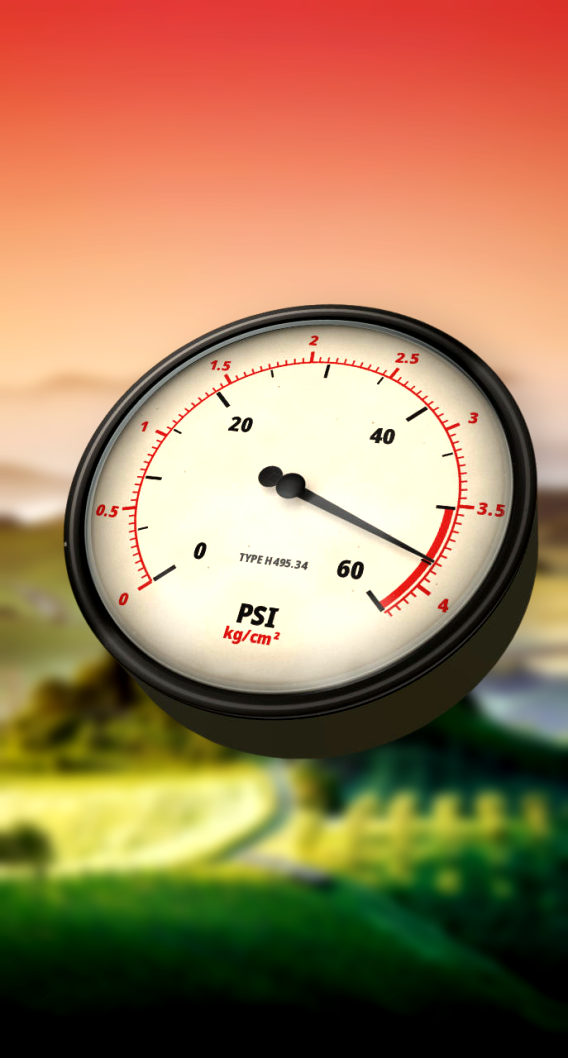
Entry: 55psi
